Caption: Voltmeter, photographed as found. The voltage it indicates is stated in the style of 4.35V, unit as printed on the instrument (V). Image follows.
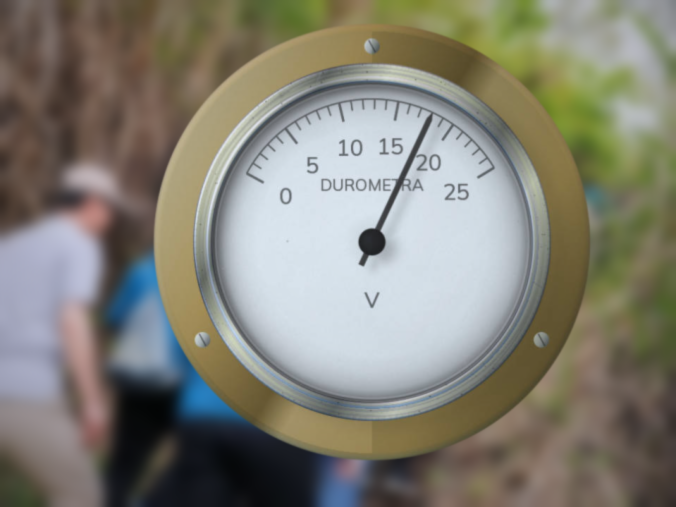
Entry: 18V
